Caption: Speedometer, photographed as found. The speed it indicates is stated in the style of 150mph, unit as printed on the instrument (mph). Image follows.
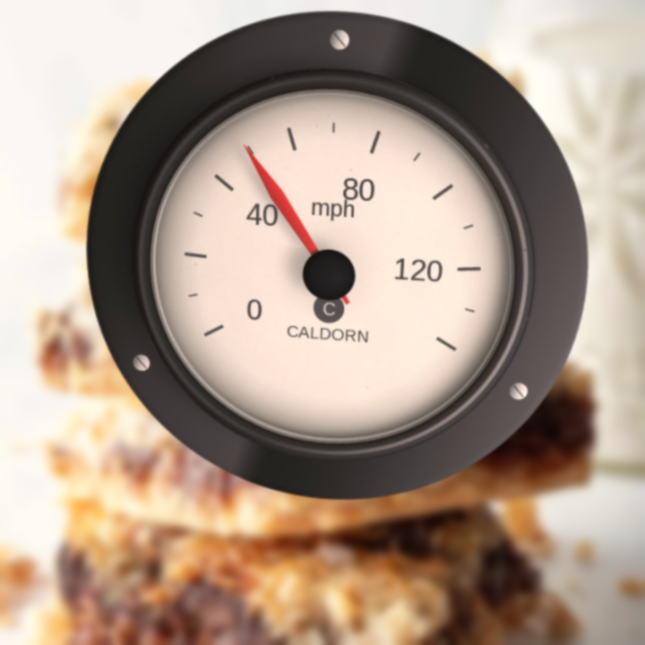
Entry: 50mph
